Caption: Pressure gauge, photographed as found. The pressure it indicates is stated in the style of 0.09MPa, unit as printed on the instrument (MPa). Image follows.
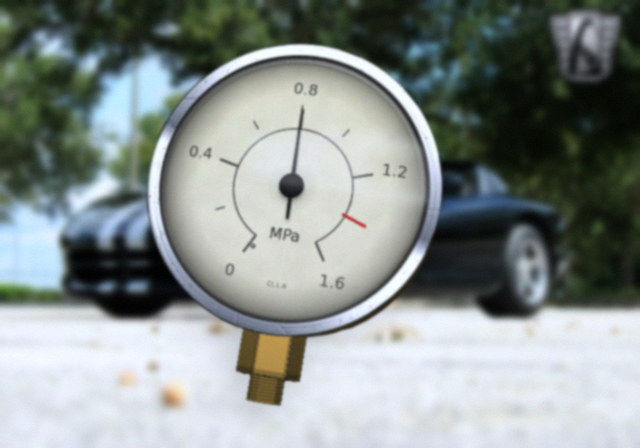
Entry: 0.8MPa
